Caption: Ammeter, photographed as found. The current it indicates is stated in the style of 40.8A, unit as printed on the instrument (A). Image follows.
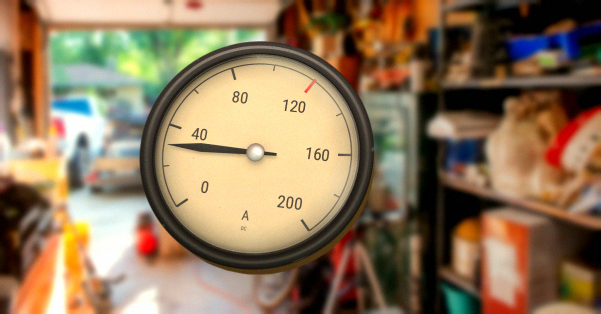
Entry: 30A
